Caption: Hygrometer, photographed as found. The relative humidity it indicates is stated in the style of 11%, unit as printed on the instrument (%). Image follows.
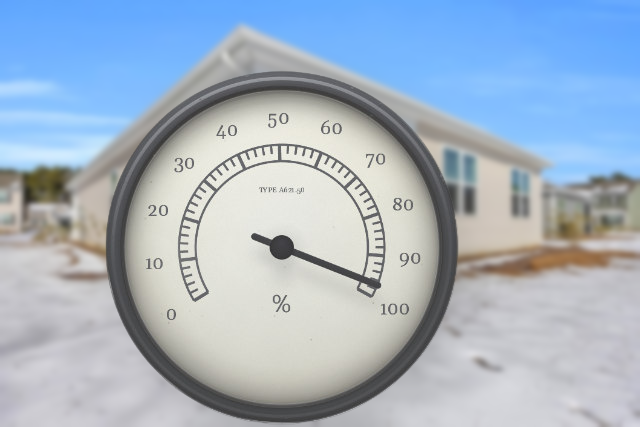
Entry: 97%
